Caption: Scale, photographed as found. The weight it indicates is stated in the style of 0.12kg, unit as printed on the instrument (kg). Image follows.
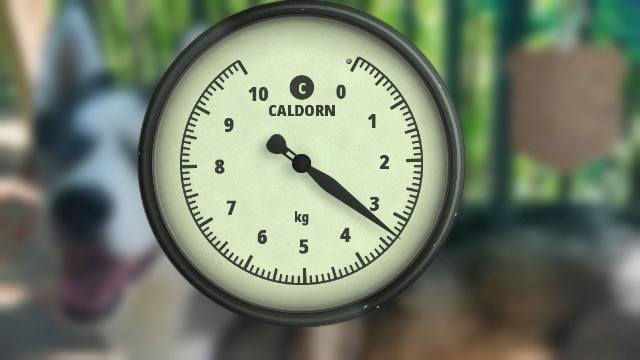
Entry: 3.3kg
